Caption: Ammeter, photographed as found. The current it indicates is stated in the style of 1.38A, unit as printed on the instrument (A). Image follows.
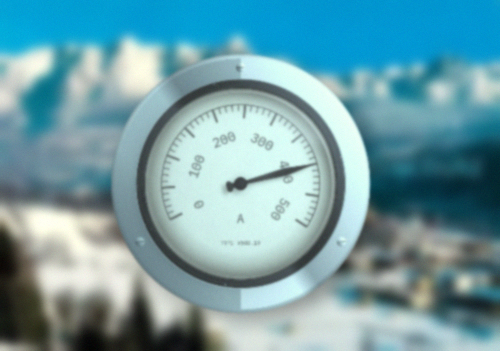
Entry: 400A
